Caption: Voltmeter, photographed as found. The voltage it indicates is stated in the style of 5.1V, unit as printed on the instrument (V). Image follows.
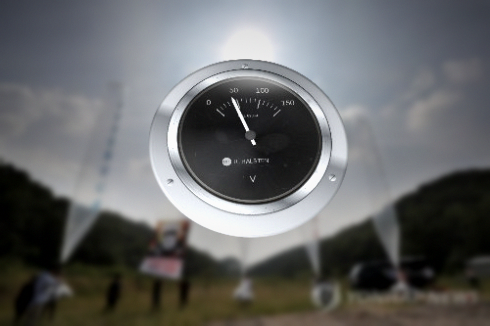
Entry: 40V
